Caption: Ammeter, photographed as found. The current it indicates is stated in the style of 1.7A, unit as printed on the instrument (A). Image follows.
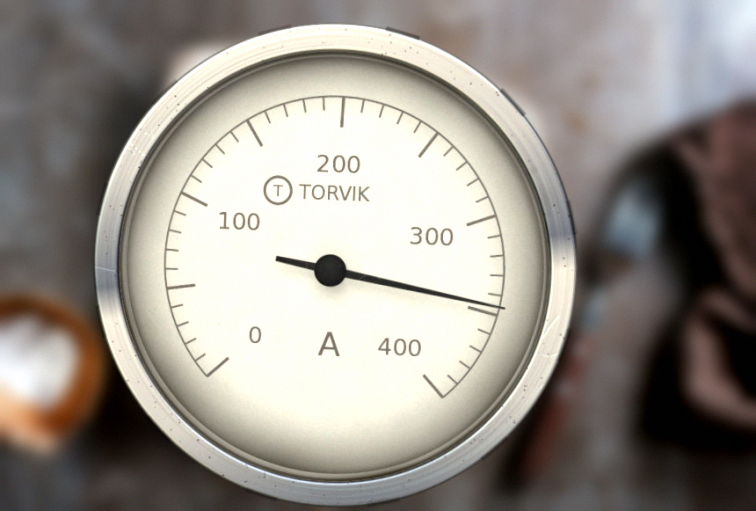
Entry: 345A
